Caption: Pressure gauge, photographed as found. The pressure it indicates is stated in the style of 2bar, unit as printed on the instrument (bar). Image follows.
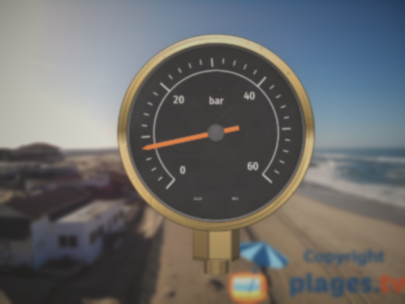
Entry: 8bar
